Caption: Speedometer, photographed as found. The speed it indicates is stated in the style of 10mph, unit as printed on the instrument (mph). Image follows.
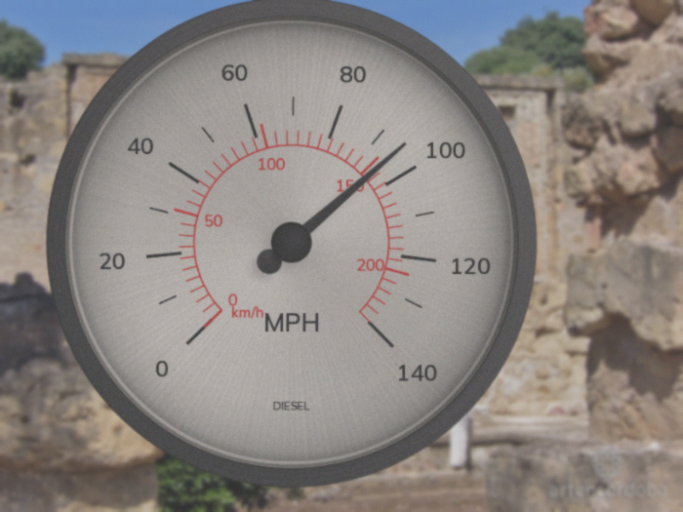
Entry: 95mph
